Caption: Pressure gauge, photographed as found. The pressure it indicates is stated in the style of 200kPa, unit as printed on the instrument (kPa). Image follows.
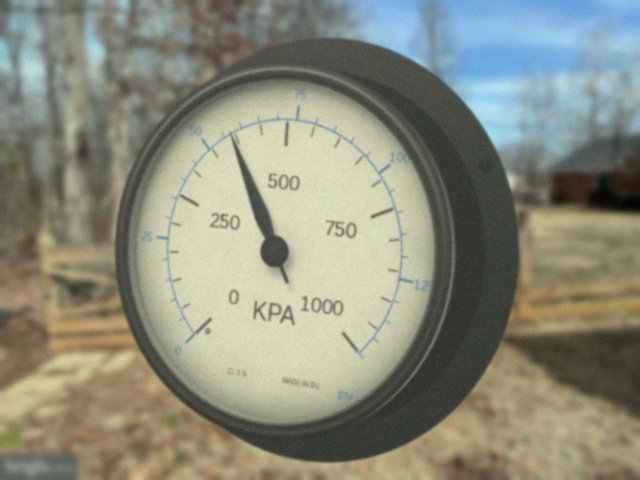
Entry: 400kPa
